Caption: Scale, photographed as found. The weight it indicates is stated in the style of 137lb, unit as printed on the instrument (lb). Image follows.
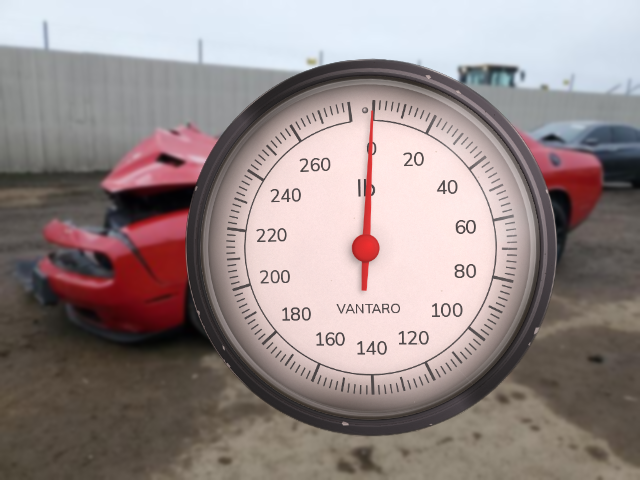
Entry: 0lb
